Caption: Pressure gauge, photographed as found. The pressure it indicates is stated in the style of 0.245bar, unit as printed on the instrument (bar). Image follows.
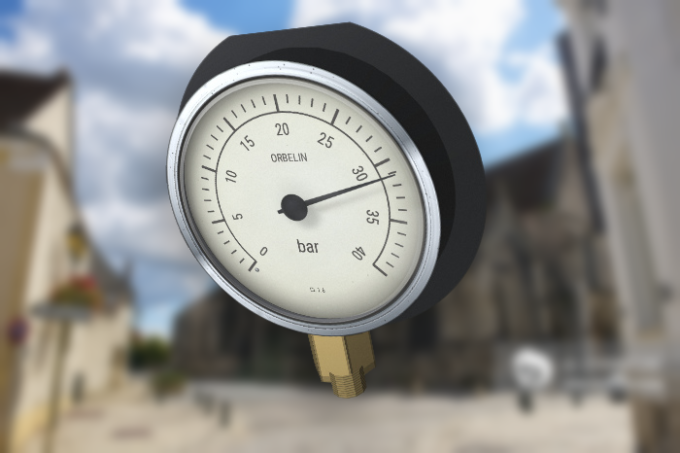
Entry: 31bar
